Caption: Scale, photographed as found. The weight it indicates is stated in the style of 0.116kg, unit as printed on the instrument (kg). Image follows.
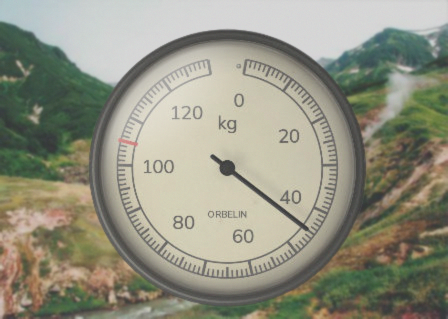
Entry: 45kg
